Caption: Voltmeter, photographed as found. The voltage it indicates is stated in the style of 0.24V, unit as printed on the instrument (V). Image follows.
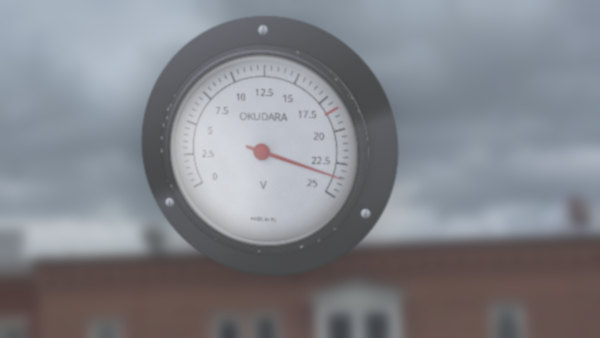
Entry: 23.5V
